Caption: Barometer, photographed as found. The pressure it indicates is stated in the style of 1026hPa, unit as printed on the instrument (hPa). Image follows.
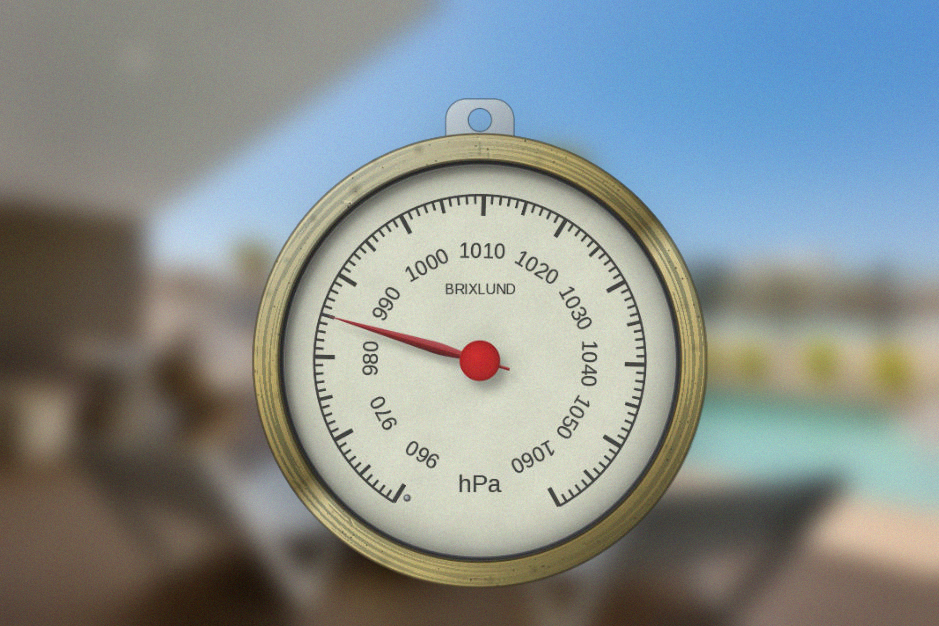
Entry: 985hPa
